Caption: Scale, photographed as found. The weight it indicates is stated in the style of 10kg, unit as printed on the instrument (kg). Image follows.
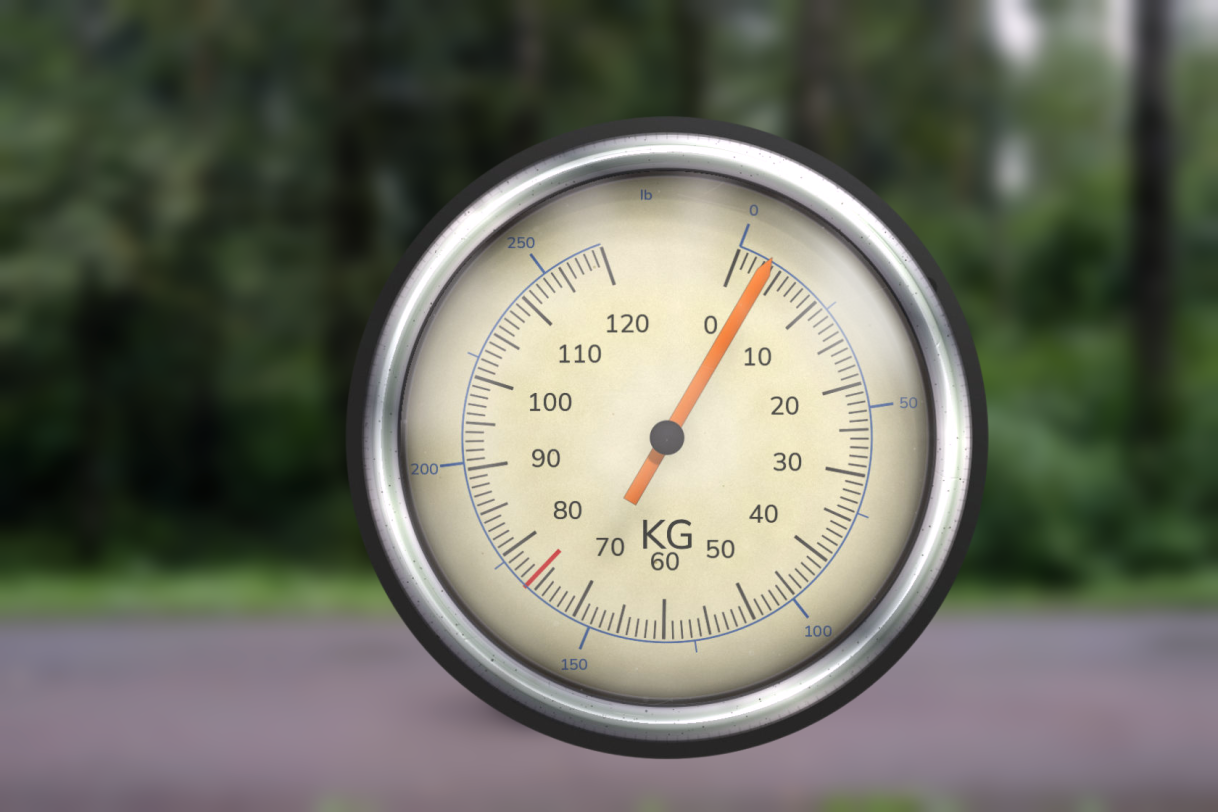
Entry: 3.5kg
